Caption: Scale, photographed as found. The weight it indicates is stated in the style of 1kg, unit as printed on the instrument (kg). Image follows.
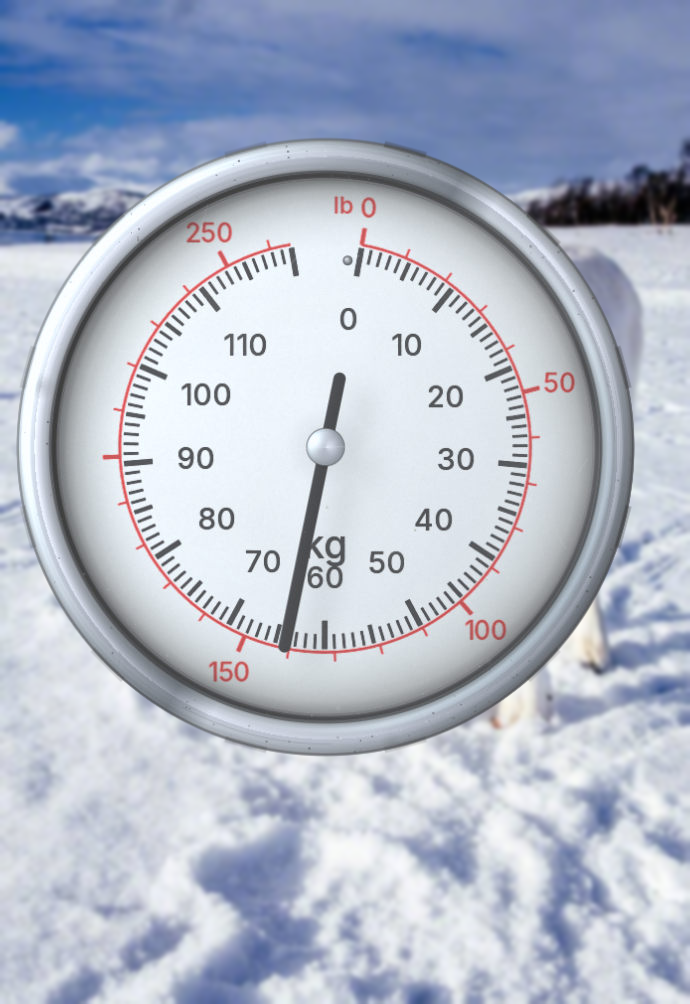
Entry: 64kg
